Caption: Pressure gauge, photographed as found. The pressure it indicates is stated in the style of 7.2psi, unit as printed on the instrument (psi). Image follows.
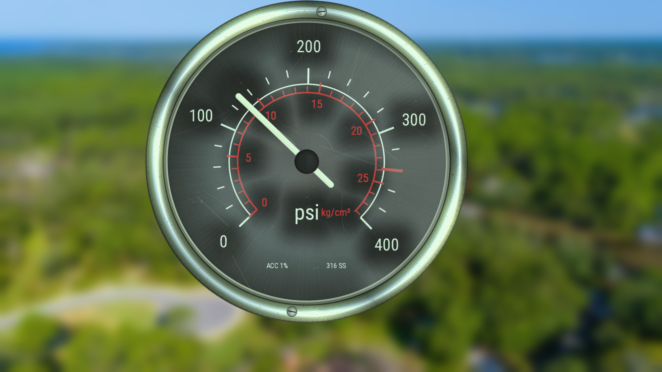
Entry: 130psi
